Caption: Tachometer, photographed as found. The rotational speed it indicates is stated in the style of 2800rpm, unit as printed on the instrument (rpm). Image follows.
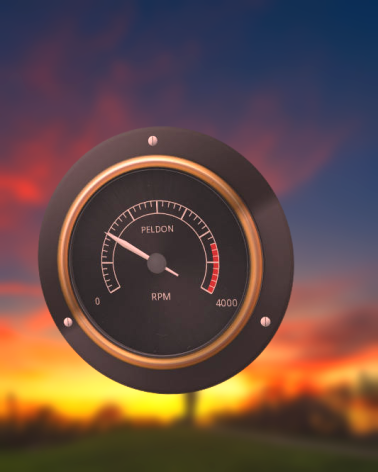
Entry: 1000rpm
